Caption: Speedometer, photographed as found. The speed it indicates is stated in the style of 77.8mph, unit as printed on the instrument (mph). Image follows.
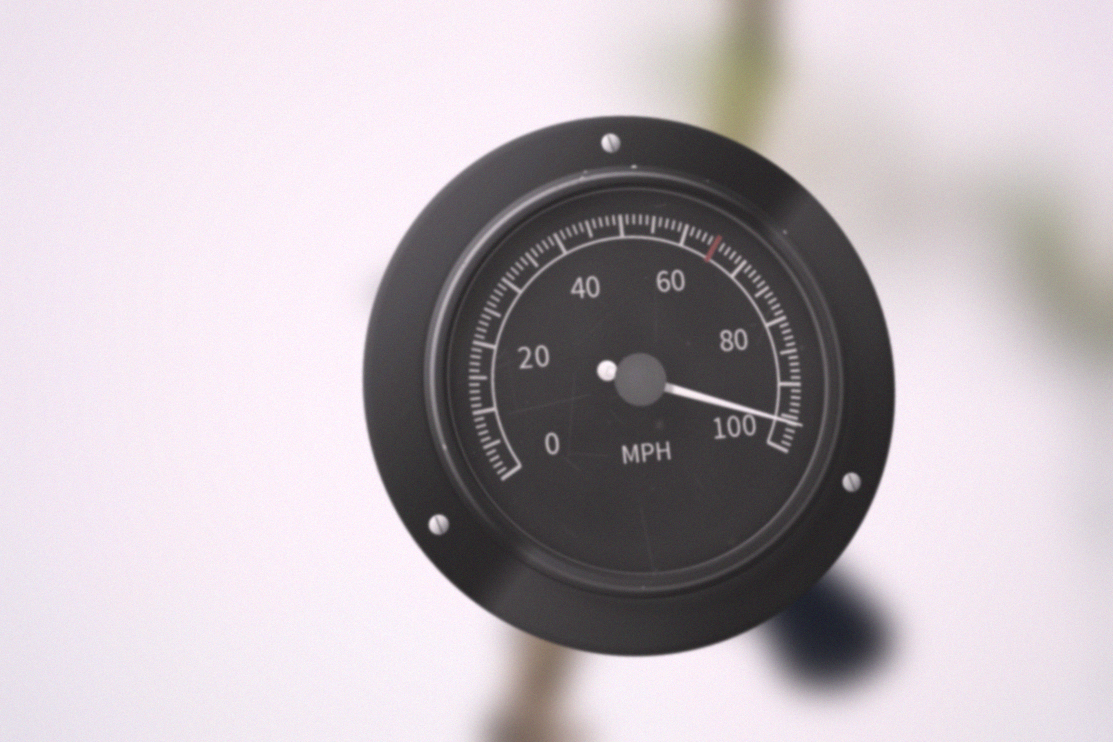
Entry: 96mph
